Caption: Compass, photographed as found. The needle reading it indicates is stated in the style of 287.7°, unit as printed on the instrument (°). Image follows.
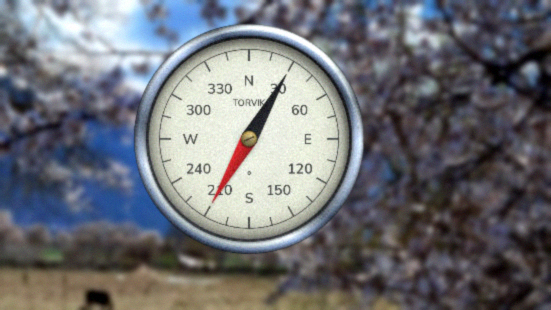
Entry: 210°
